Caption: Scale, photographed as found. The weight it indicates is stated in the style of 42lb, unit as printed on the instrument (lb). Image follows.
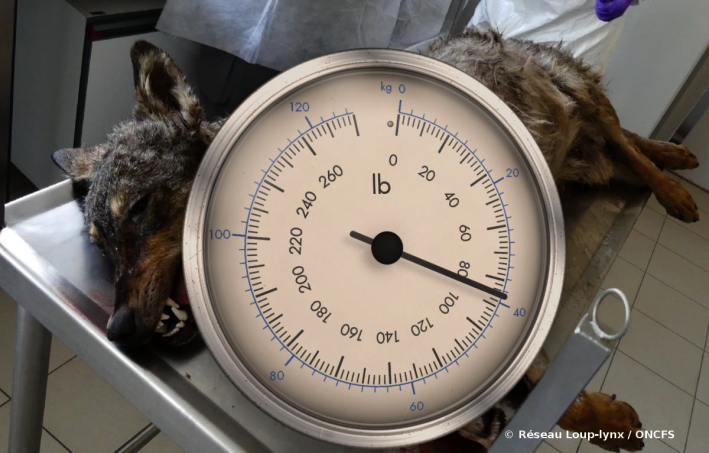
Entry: 86lb
